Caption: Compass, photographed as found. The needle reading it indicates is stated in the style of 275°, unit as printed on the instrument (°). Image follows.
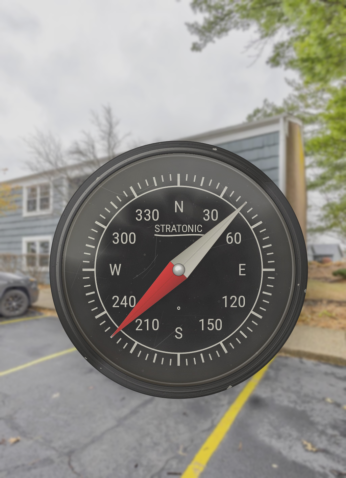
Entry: 225°
